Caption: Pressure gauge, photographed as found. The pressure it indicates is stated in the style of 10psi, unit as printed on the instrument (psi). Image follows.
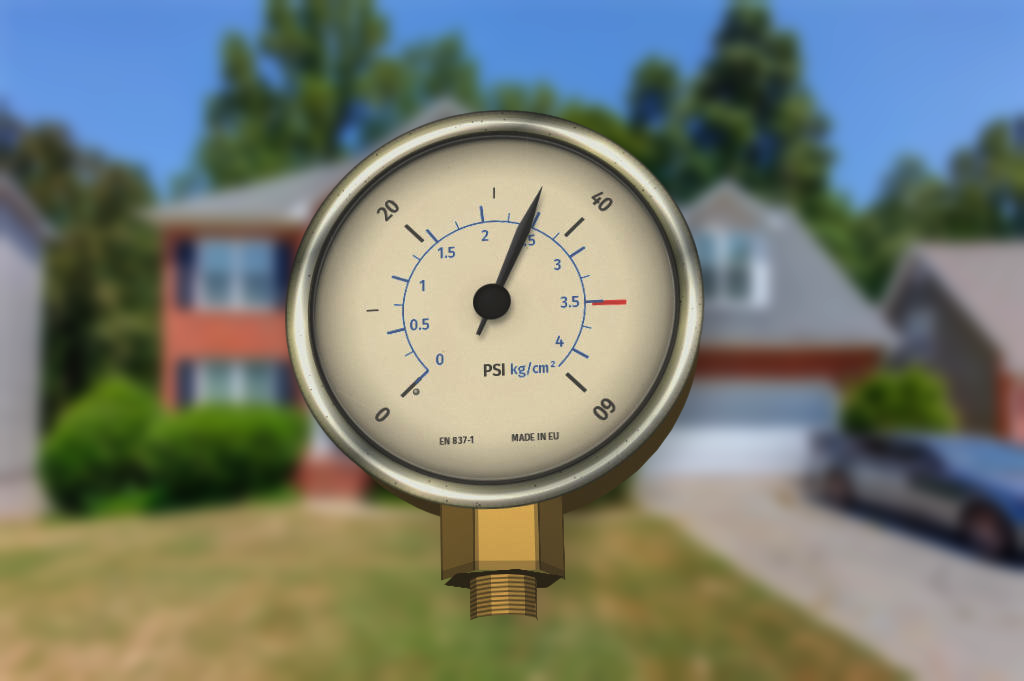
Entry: 35psi
